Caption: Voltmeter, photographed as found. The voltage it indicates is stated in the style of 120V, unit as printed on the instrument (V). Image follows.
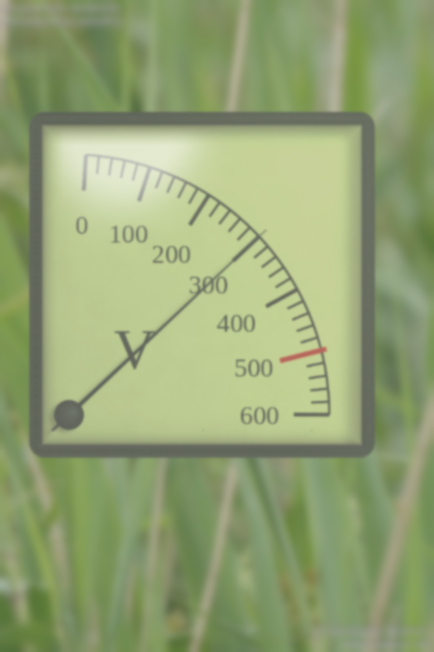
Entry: 300V
